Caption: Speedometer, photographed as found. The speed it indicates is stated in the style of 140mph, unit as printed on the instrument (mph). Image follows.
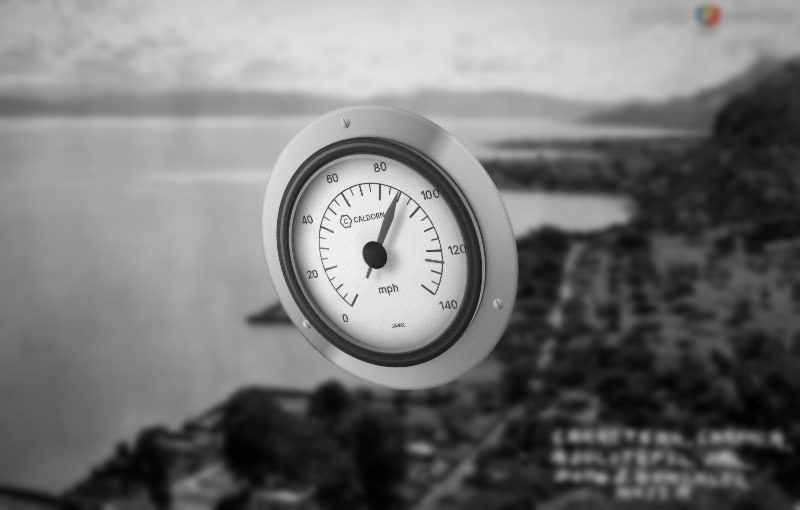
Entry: 90mph
